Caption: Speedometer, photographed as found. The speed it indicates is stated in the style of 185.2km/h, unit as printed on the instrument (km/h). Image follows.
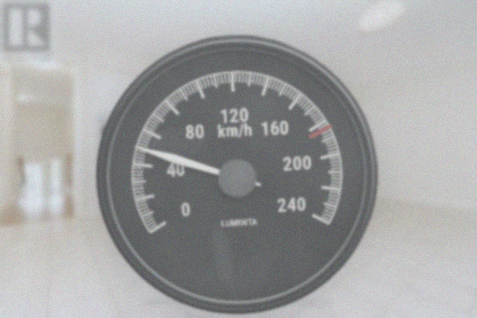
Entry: 50km/h
